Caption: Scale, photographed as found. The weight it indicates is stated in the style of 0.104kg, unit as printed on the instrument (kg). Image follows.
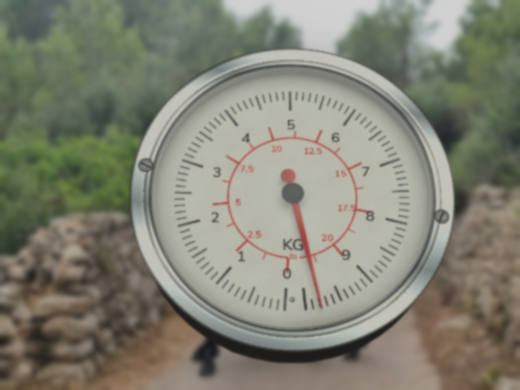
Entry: 9.8kg
